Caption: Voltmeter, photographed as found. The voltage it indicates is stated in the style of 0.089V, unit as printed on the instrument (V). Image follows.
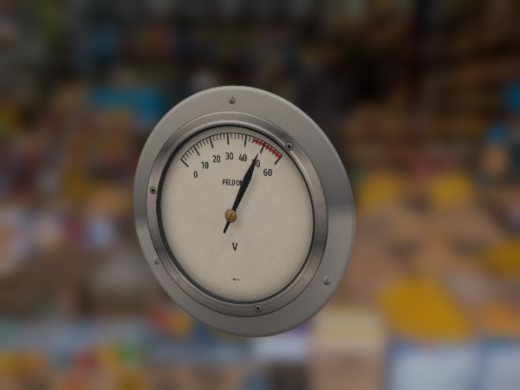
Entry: 50V
